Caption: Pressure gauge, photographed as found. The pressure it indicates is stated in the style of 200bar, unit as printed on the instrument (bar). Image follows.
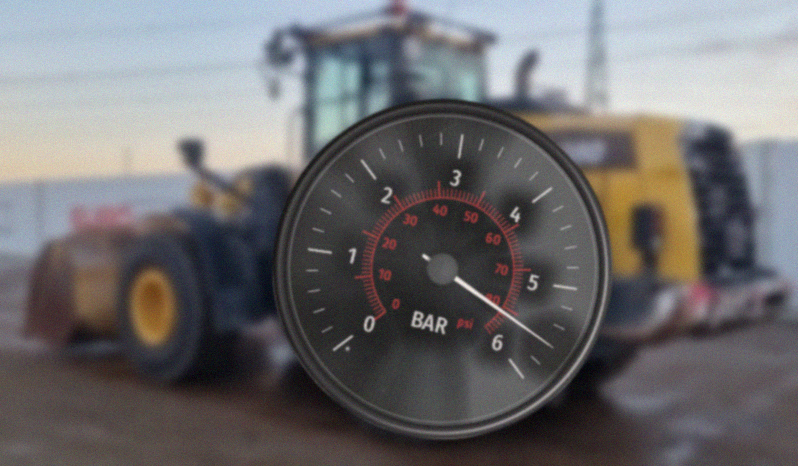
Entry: 5.6bar
